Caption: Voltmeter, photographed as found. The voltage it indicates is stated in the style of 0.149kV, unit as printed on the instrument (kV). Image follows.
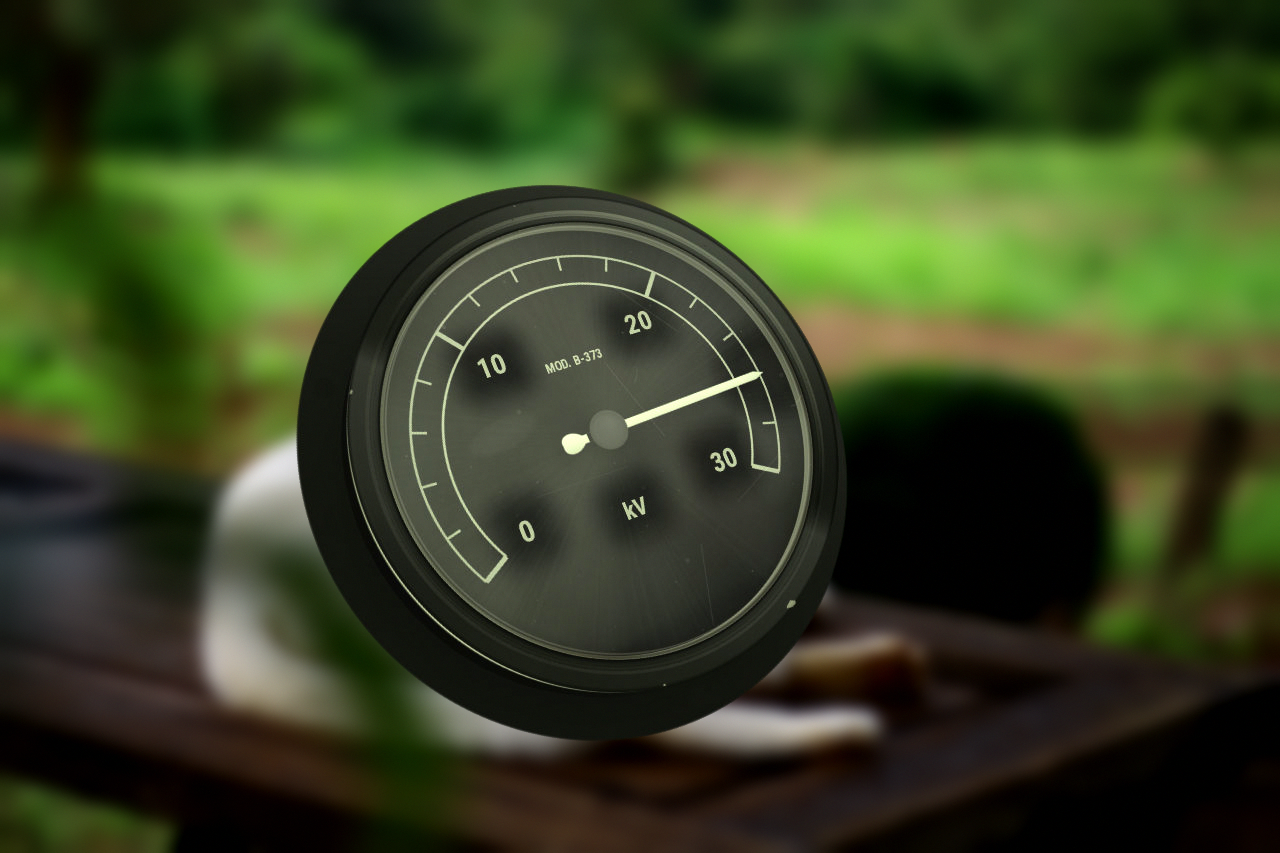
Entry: 26kV
